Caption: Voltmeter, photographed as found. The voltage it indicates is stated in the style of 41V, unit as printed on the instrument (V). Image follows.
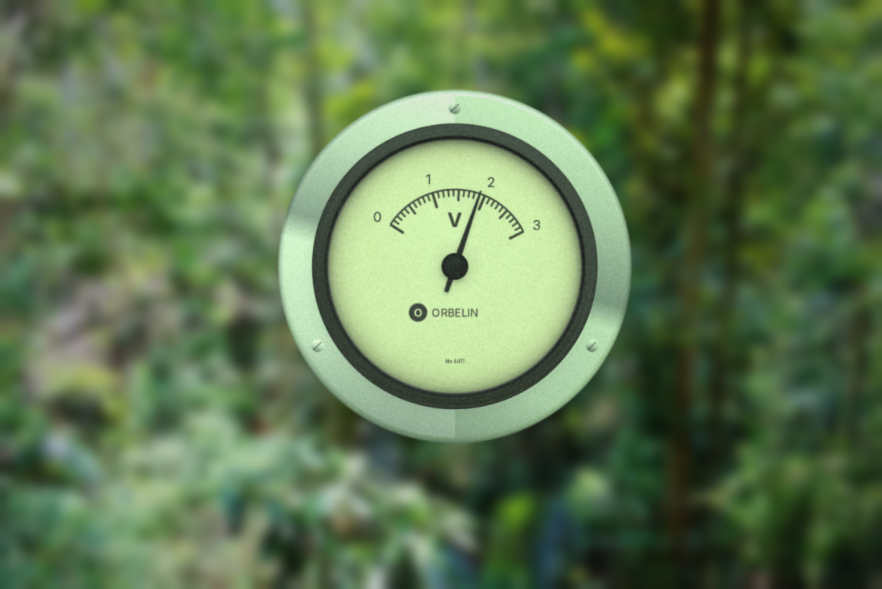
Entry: 1.9V
